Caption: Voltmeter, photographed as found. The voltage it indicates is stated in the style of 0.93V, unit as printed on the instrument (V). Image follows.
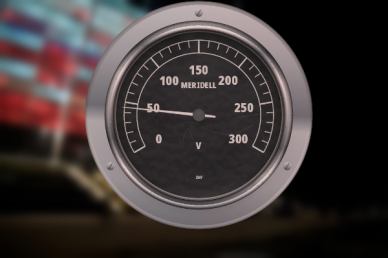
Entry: 45V
